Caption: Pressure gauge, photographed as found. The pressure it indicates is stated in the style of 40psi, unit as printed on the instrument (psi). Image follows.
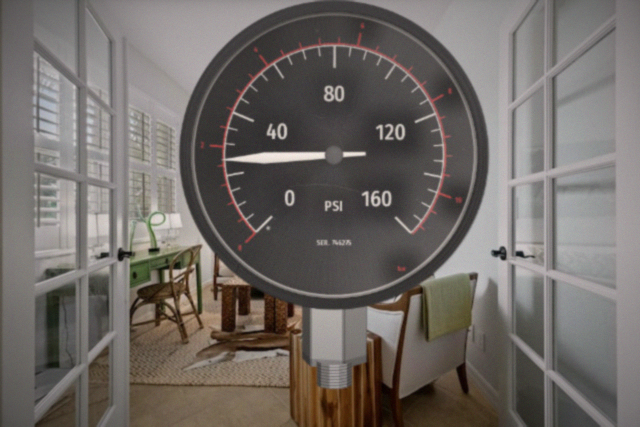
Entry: 25psi
